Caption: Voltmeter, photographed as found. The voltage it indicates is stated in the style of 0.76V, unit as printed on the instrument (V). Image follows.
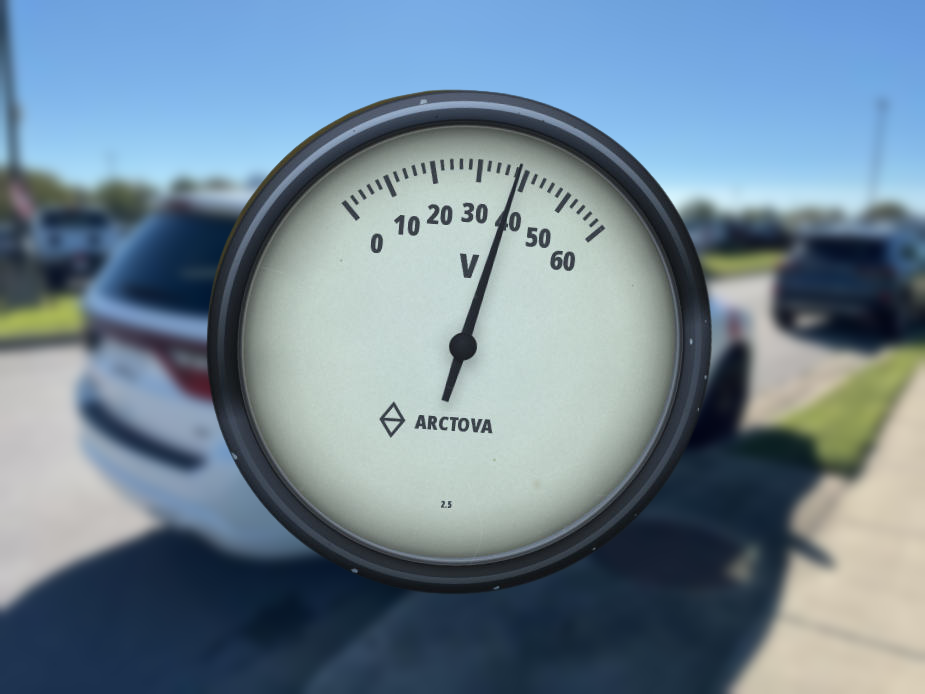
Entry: 38V
